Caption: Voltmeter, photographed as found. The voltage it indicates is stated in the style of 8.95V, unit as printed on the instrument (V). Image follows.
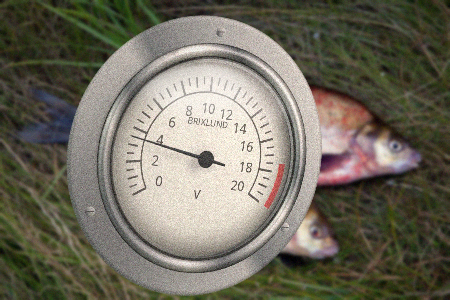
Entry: 3.5V
